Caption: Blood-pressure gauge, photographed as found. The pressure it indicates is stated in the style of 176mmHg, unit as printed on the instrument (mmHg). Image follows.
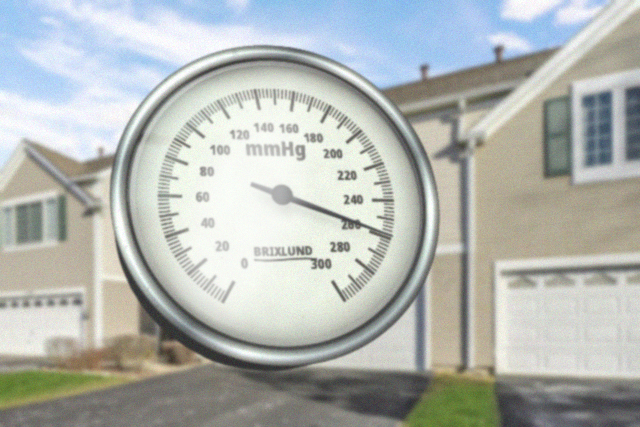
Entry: 260mmHg
